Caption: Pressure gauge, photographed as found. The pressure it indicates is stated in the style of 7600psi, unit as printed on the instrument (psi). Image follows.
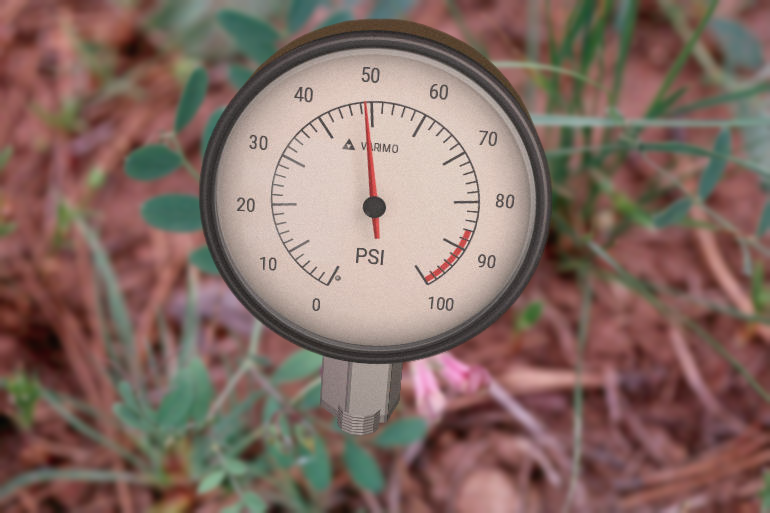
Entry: 49psi
